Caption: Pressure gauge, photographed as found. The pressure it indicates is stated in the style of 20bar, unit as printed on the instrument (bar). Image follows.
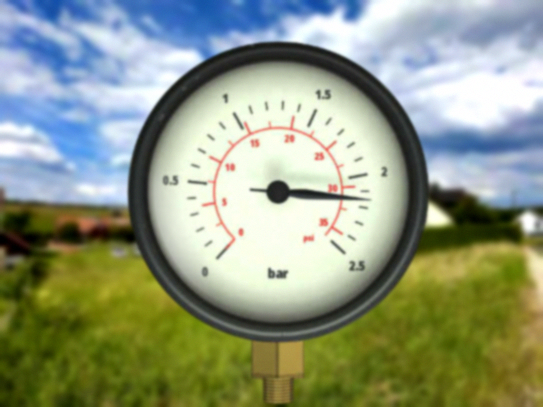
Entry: 2.15bar
